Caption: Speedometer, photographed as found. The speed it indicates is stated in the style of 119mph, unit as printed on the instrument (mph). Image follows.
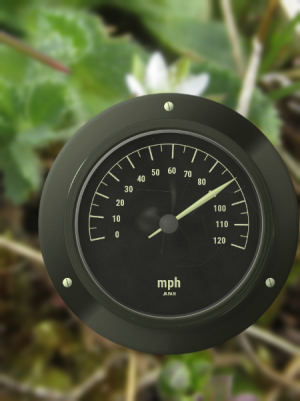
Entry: 90mph
